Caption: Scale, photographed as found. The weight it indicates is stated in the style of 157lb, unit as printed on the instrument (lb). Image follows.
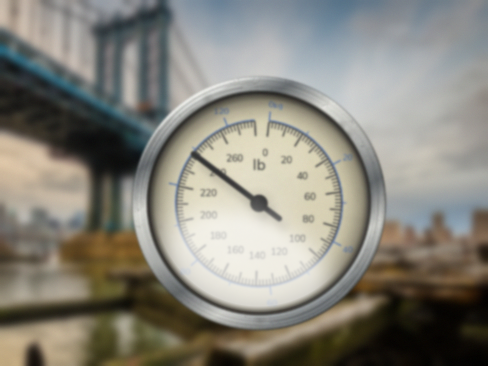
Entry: 240lb
